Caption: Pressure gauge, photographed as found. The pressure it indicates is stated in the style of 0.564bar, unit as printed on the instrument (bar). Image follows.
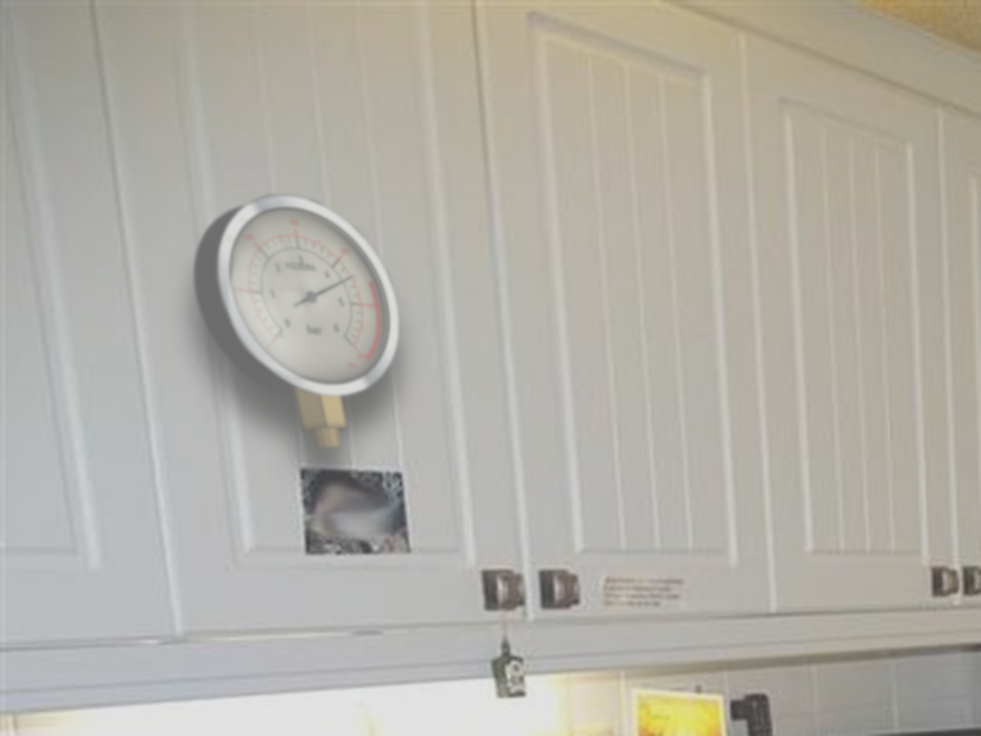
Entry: 4.4bar
